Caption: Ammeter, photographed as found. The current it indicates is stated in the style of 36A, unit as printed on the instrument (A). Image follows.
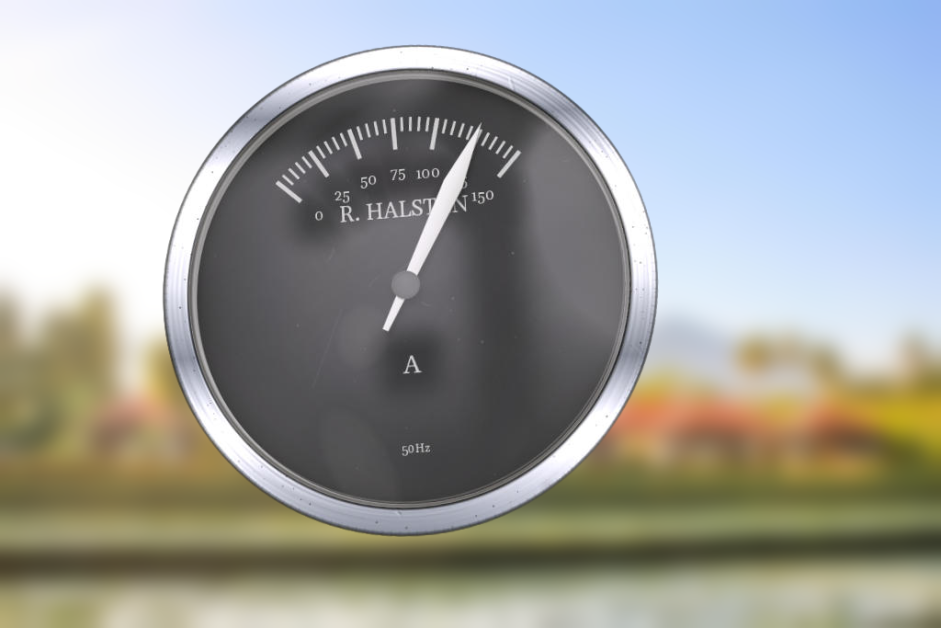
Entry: 125A
